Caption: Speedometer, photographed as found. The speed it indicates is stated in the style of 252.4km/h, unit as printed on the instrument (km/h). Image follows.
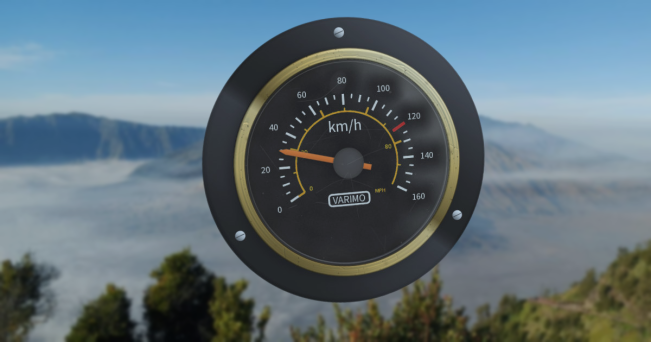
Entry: 30km/h
